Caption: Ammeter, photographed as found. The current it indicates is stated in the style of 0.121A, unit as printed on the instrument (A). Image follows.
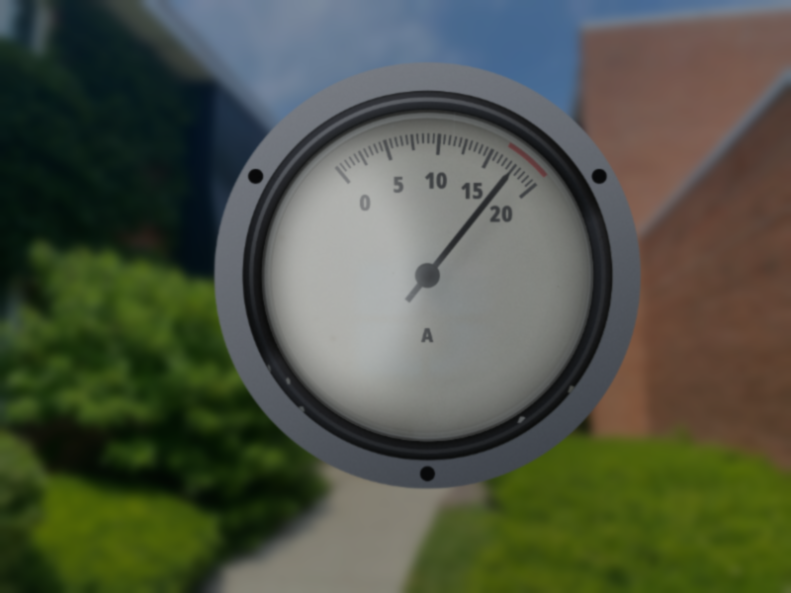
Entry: 17.5A
